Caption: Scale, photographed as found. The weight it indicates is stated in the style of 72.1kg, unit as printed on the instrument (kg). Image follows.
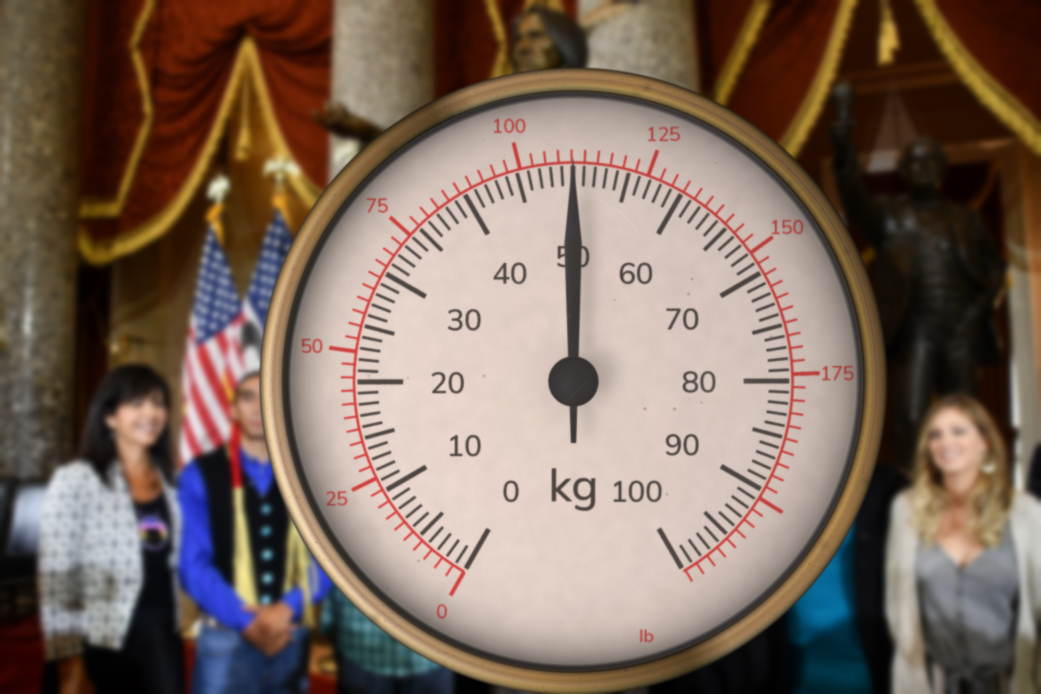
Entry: 50kg
